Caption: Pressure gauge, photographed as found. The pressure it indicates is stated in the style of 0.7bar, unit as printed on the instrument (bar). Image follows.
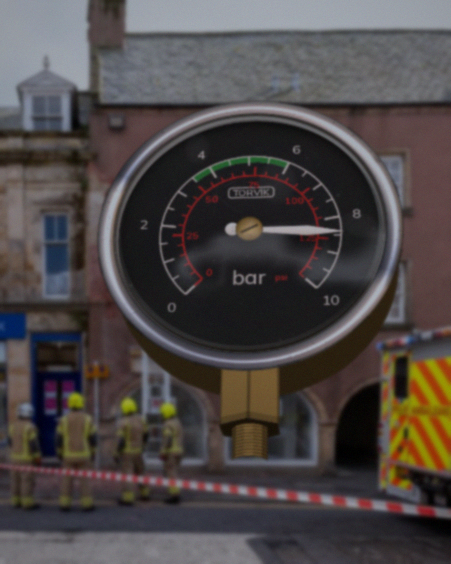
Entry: 8.5bar
